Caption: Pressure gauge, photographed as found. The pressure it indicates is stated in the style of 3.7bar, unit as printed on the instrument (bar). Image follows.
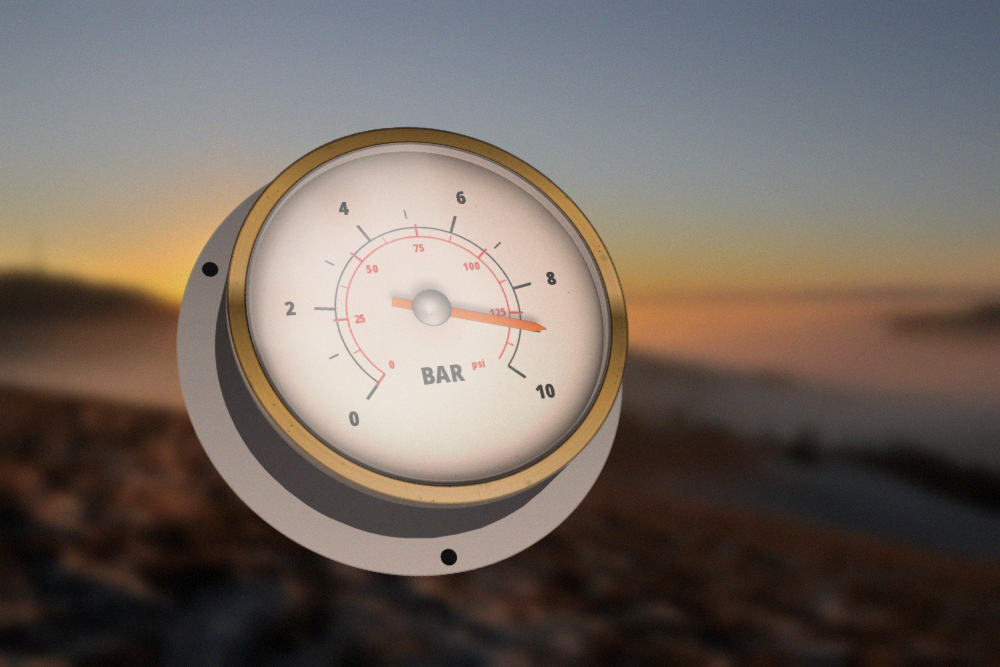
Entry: 9bar
